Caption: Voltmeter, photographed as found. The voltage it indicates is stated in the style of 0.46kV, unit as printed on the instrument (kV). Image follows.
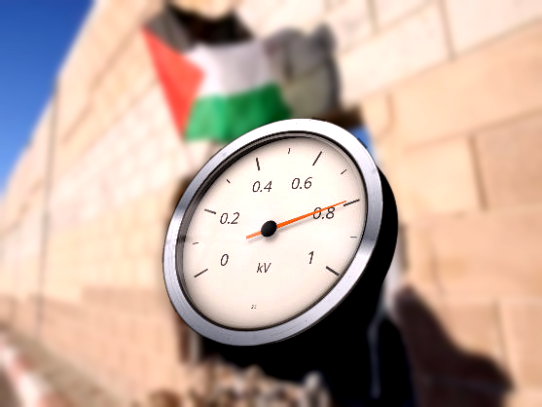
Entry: 0.8kV
